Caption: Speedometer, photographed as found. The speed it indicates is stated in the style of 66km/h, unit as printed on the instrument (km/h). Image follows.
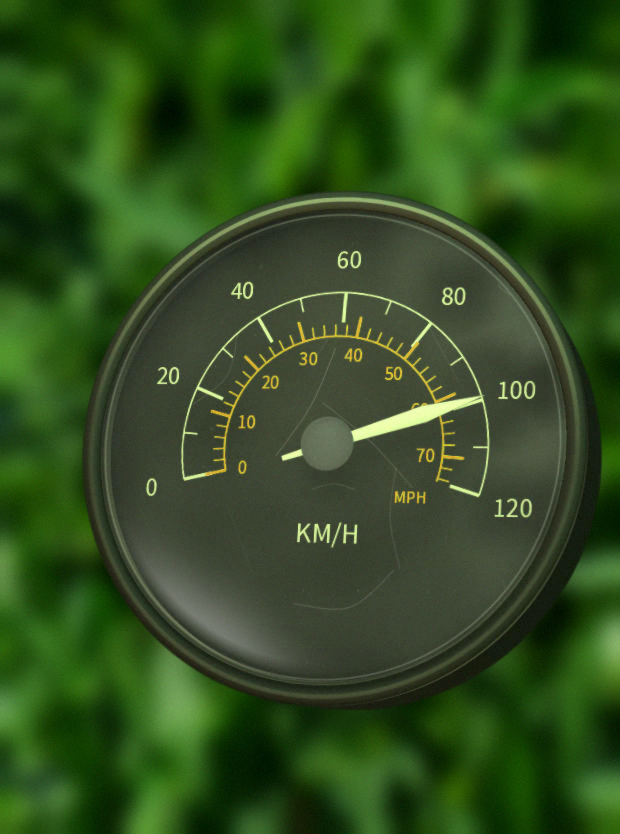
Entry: 100km/h
